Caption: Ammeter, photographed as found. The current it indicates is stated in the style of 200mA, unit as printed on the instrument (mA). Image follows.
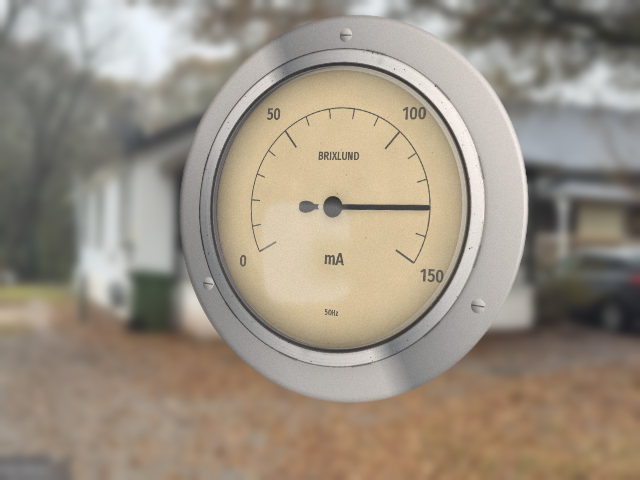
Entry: 130mA
